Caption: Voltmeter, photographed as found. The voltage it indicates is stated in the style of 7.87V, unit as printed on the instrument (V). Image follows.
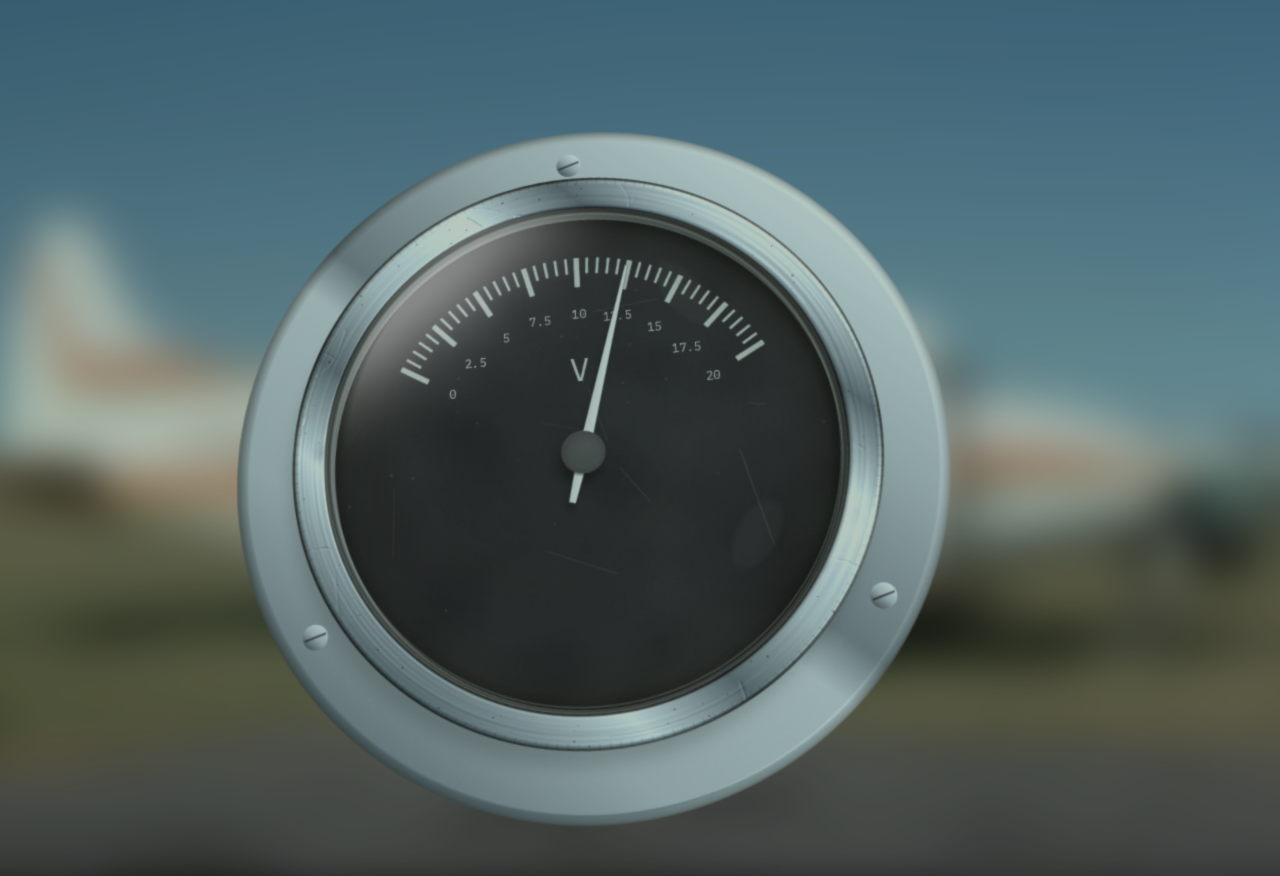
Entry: 12.5V
